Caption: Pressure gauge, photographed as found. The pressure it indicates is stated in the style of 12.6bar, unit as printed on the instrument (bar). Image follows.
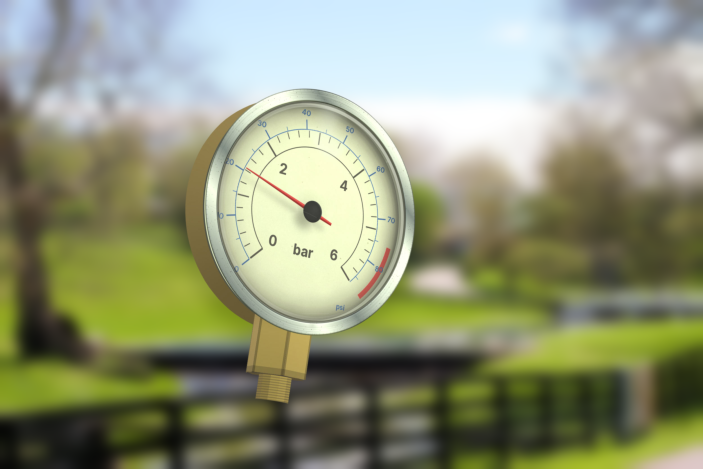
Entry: 1.4bar
